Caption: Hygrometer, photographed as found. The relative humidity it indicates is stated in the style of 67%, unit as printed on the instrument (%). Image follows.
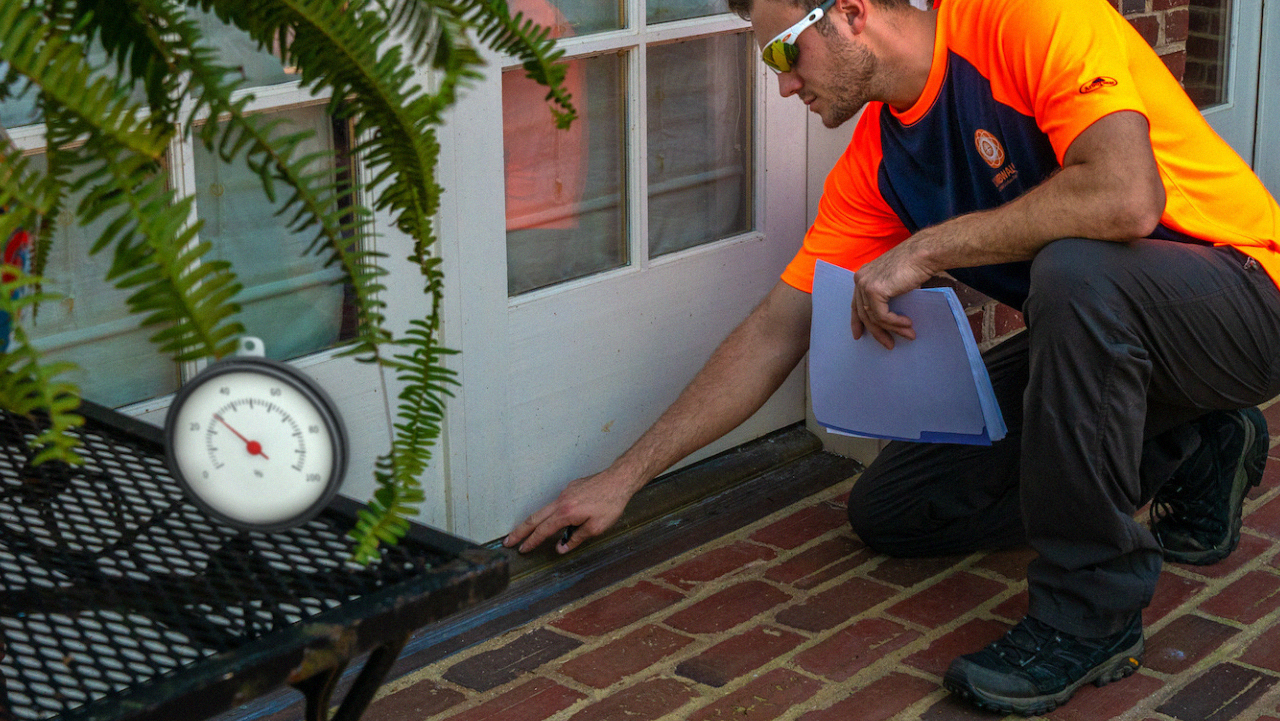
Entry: 30%
